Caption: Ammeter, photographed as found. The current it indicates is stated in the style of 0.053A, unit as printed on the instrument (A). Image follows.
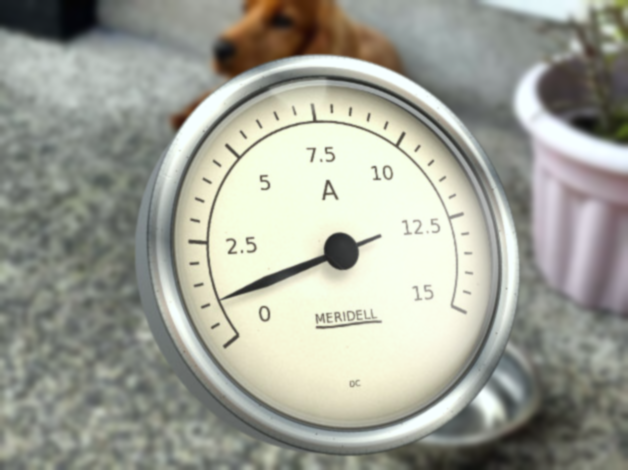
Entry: 1A
